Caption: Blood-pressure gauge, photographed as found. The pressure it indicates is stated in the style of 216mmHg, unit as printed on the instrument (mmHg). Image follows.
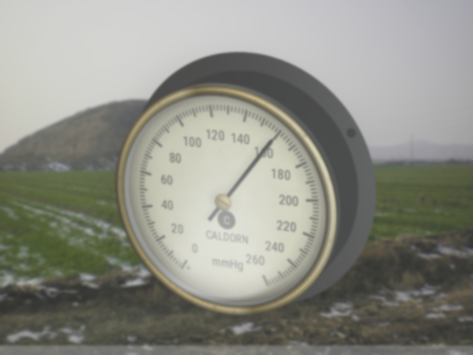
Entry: 160mmHg
